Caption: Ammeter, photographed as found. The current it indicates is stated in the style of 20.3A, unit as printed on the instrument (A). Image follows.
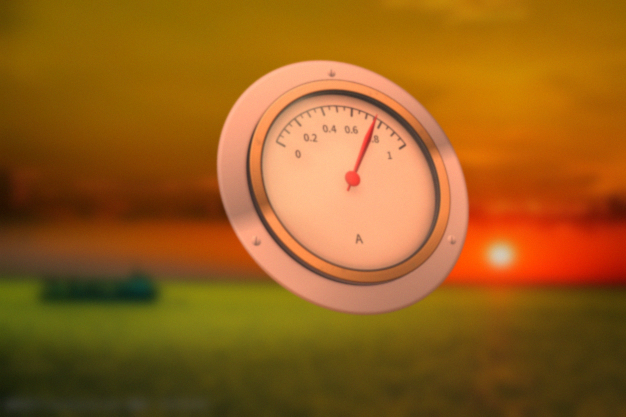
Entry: 0.75A
